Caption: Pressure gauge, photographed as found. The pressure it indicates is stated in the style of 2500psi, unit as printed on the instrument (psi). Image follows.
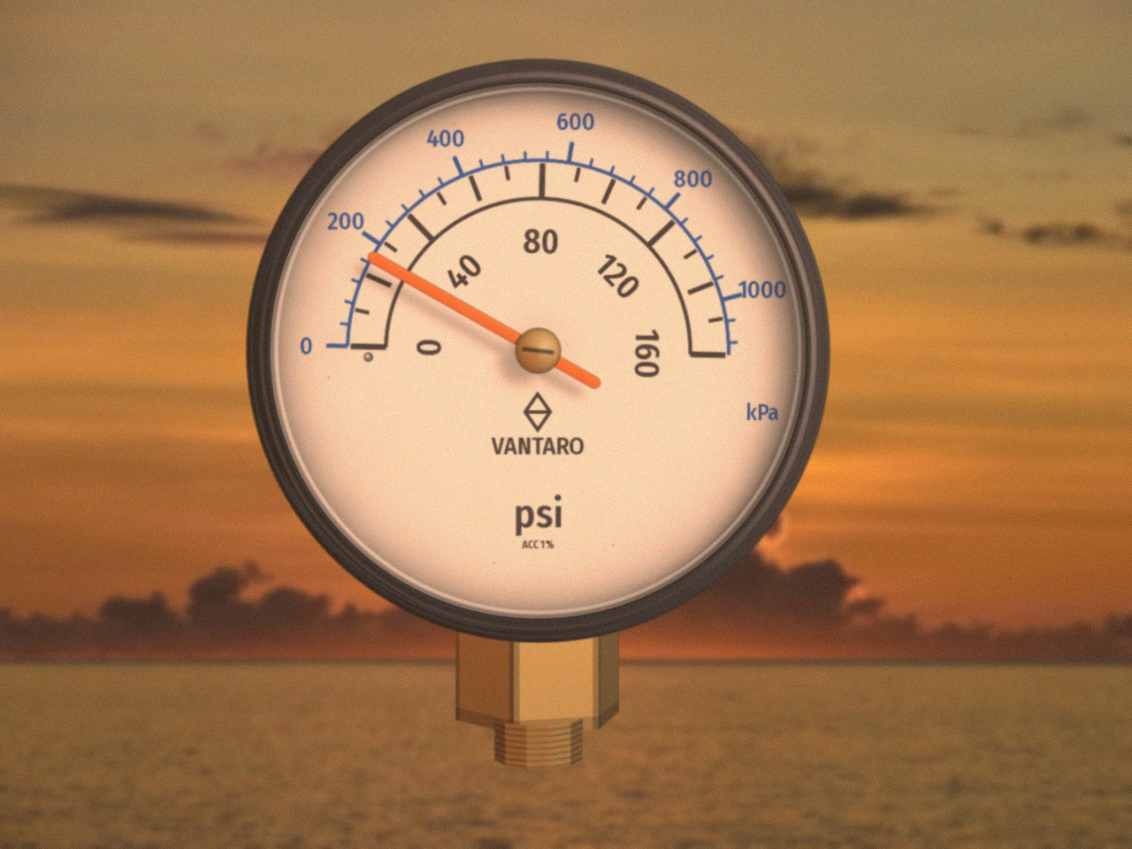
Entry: 25psi
